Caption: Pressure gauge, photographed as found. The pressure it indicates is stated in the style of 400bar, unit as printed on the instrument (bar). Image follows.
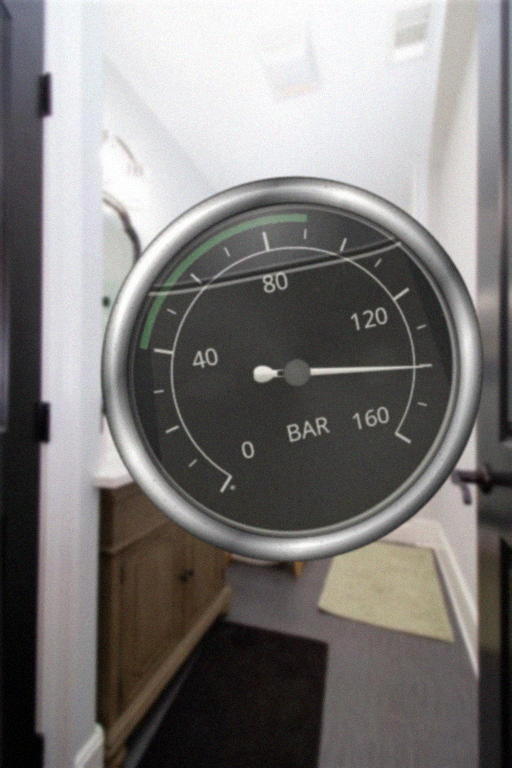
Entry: 140bar
